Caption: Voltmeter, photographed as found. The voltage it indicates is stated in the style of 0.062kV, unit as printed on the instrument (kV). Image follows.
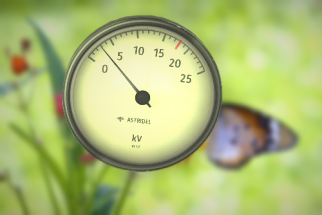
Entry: 3kV
